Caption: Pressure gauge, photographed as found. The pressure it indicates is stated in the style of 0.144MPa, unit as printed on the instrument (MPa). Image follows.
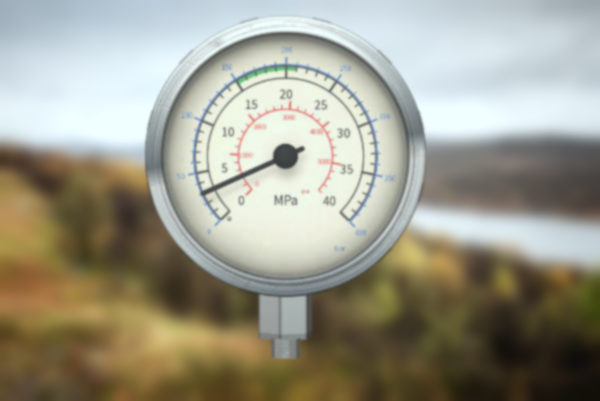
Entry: 3MPa
